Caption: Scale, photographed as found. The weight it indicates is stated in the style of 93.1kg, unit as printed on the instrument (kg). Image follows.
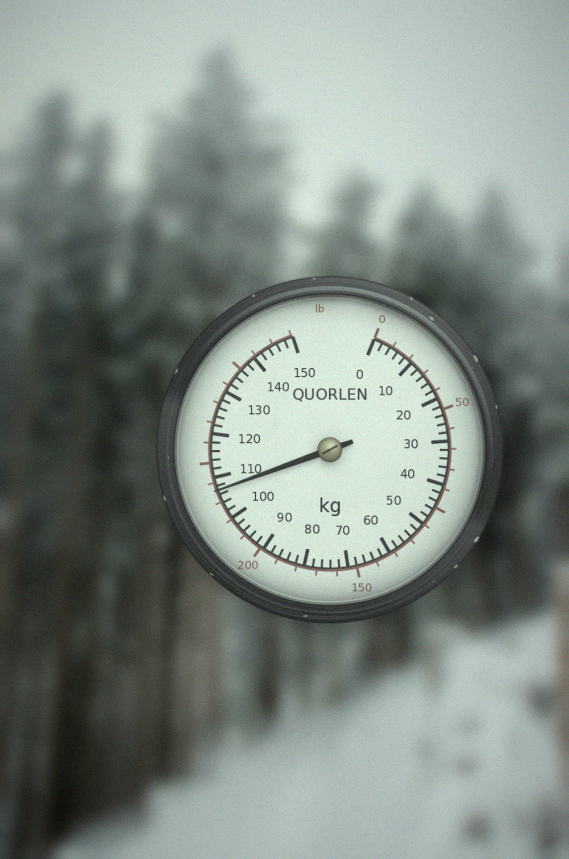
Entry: 107kg
